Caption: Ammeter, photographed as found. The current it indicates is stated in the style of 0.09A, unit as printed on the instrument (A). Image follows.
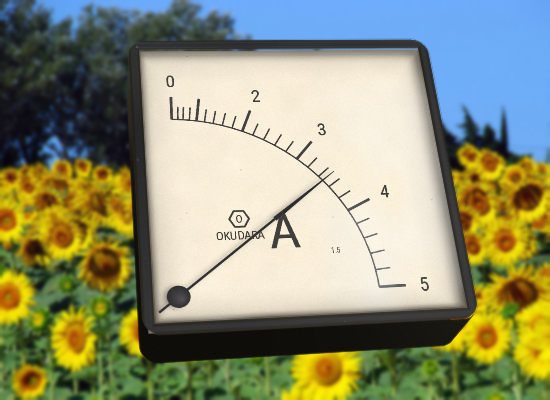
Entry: 3.5A
